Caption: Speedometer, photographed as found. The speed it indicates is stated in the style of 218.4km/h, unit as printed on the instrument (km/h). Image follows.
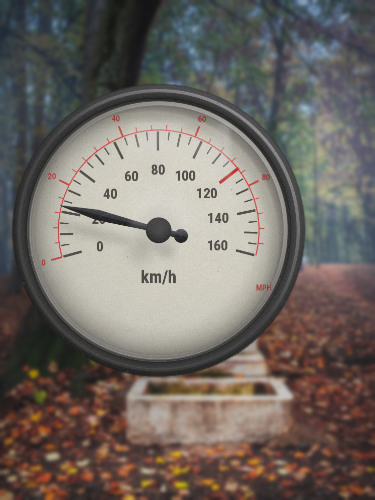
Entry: 22.5km/h
